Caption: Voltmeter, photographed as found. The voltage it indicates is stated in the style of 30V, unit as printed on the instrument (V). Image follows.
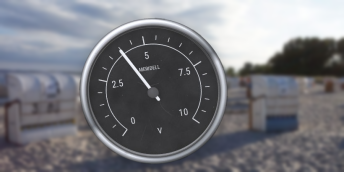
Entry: 4V
